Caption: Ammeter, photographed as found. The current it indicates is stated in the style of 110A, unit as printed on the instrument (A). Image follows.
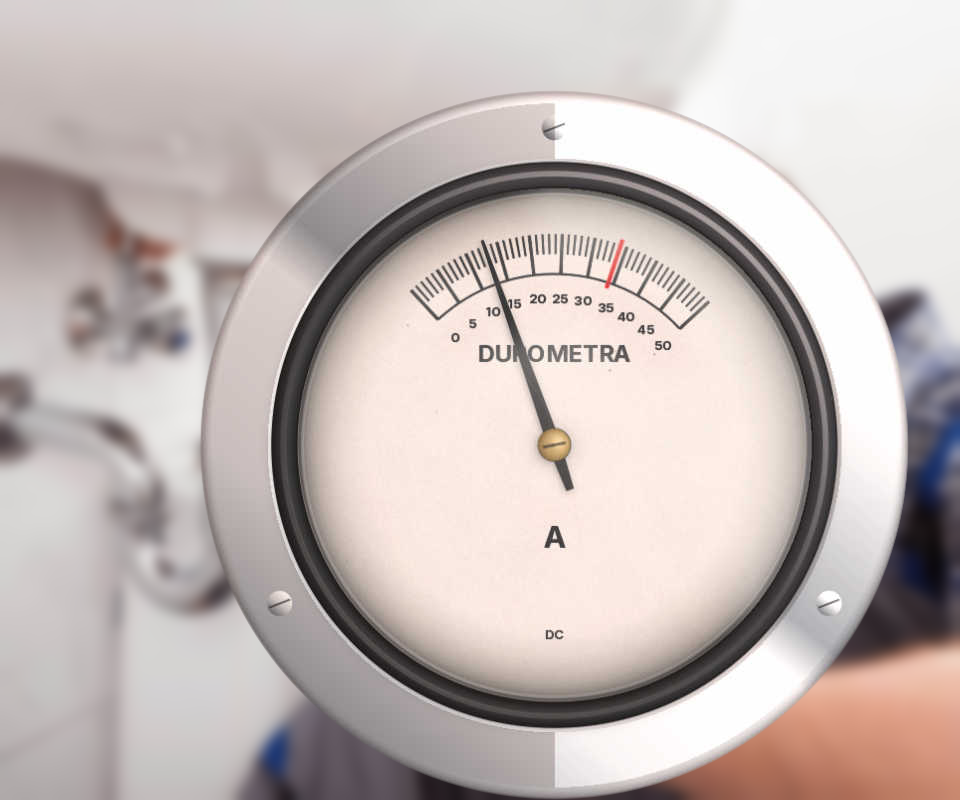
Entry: 13A
